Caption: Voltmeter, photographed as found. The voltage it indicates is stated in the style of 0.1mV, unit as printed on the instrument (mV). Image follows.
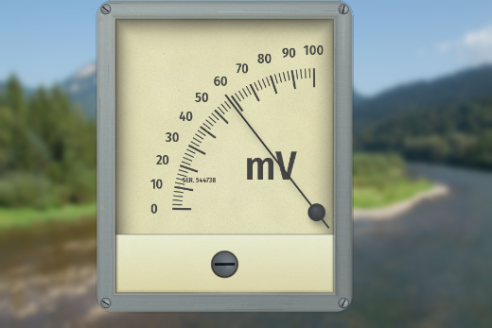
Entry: 58mV
